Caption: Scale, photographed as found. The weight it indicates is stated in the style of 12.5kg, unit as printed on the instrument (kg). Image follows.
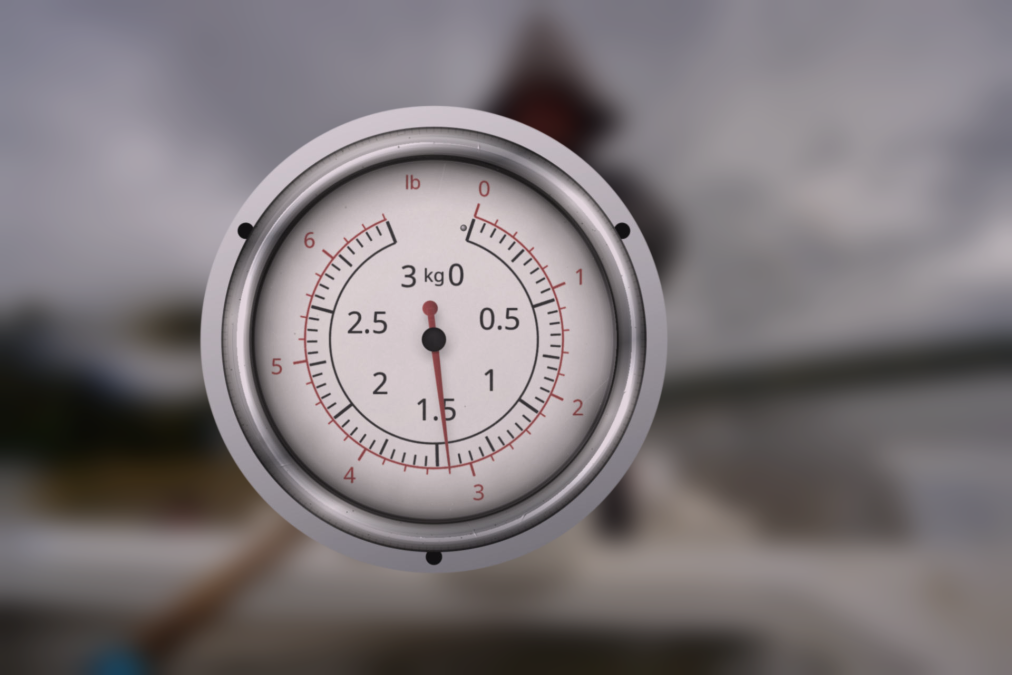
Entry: 1.45kg
